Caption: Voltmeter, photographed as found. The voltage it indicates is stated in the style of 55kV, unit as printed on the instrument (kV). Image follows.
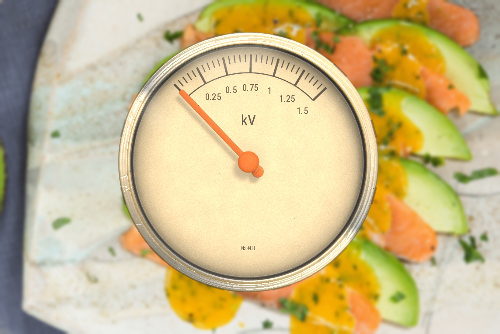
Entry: 0kV
